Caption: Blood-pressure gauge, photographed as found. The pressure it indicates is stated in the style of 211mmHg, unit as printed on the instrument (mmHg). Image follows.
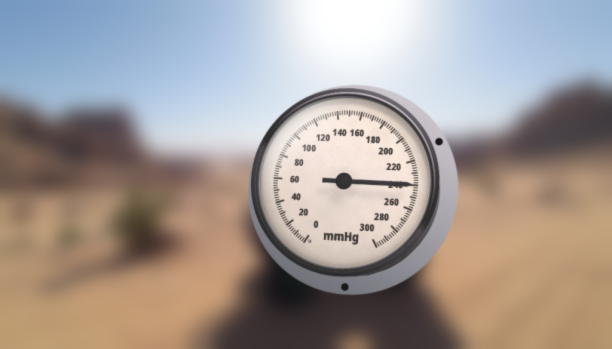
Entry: 240mmHg
